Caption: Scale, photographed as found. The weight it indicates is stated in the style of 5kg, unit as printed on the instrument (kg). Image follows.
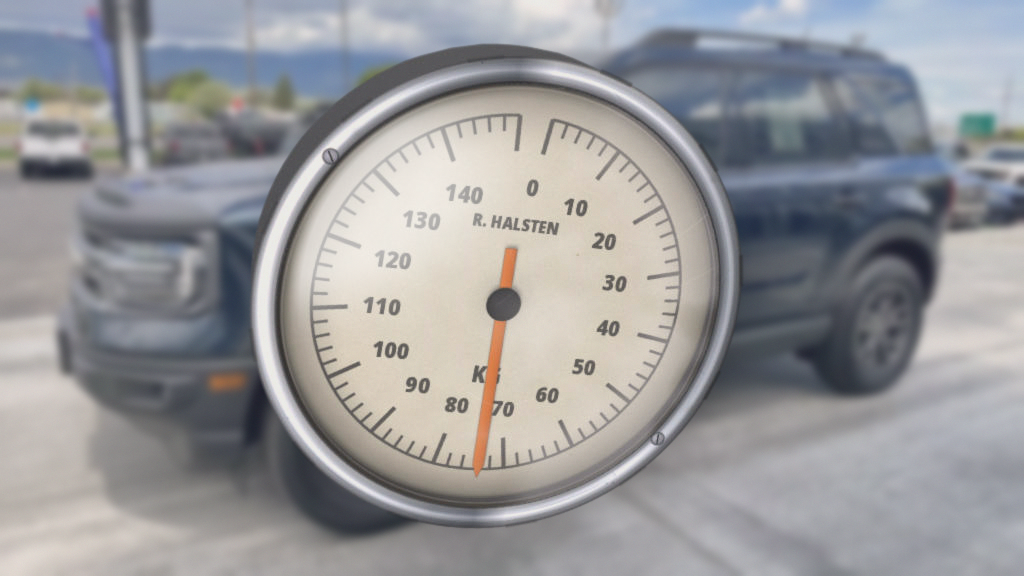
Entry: 74kg
